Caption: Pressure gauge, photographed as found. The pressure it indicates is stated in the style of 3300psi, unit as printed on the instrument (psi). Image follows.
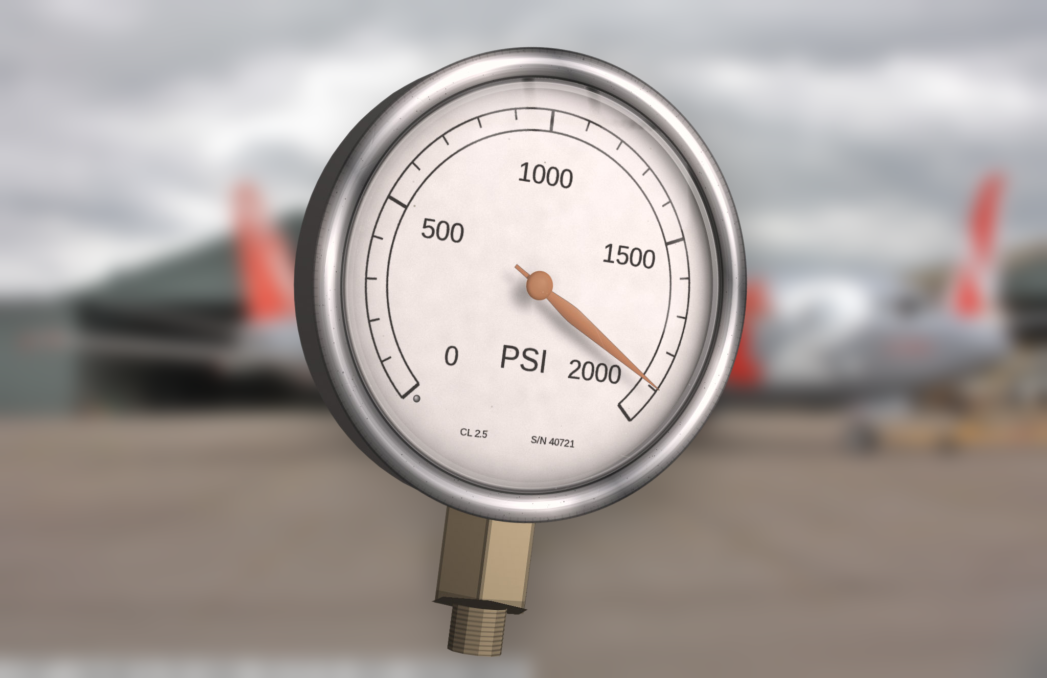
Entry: 1900psi
